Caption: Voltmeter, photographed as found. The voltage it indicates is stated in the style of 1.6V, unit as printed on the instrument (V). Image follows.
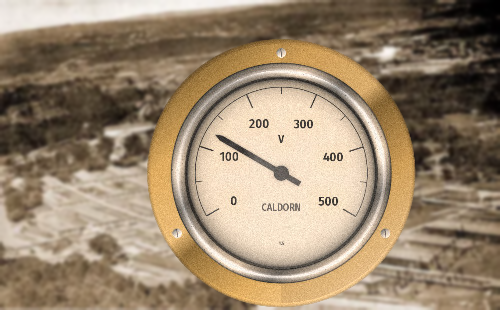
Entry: 125V
